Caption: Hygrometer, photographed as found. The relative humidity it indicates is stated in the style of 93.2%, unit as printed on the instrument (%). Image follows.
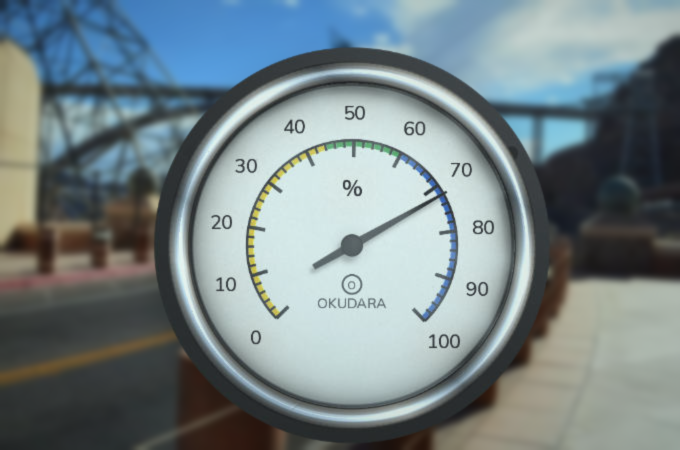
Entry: 72%
